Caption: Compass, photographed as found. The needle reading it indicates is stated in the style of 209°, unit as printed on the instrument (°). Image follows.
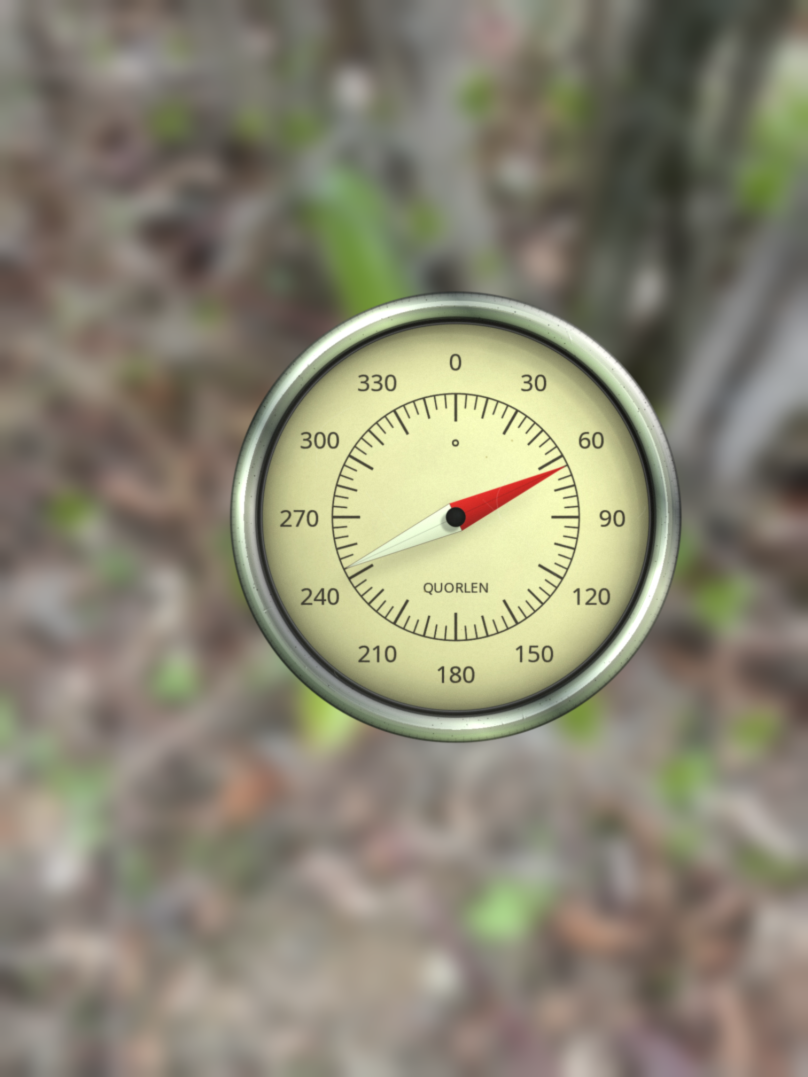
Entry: 65°
